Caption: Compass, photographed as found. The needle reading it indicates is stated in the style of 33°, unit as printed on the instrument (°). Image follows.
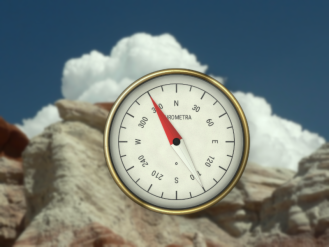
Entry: 330°
